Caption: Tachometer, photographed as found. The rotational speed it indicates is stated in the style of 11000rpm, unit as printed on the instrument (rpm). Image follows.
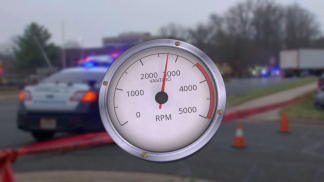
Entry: 2750rpm
